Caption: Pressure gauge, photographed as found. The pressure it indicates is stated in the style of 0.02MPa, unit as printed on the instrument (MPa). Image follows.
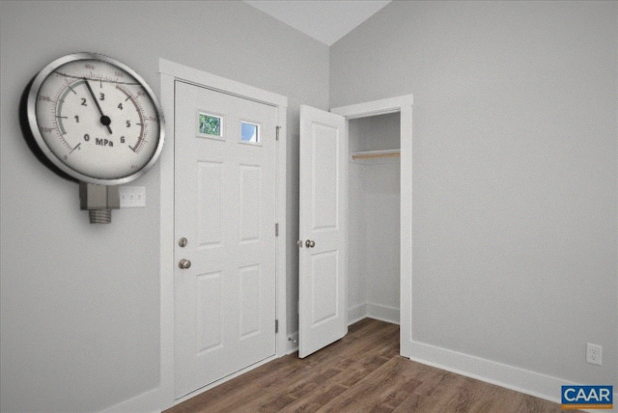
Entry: 2.5MPa
